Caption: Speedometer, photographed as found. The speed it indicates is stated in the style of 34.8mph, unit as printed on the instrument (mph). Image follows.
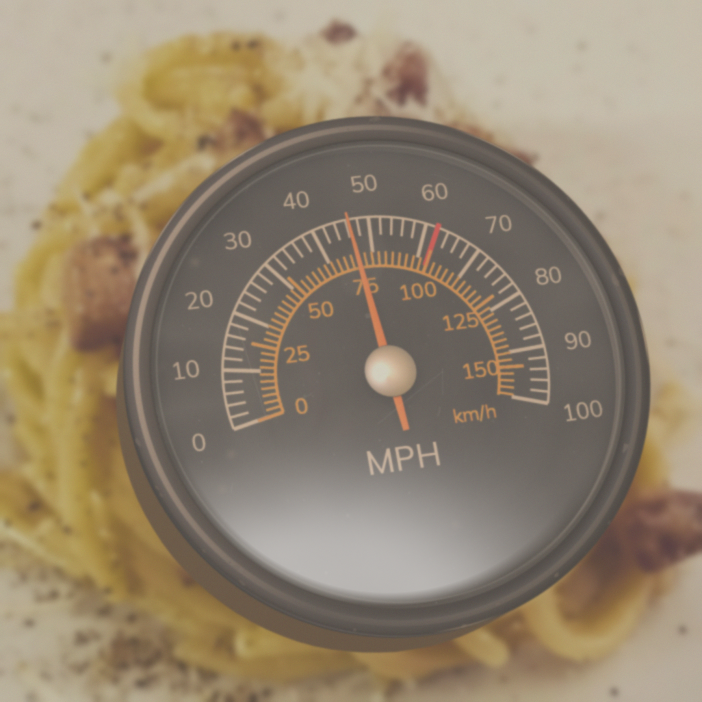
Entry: 46mph
